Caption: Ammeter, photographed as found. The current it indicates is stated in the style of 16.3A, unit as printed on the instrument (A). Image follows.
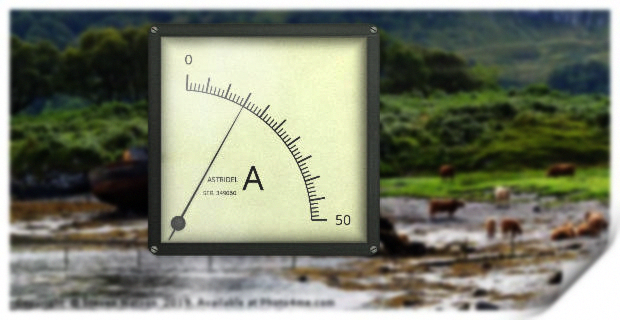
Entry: 15A
